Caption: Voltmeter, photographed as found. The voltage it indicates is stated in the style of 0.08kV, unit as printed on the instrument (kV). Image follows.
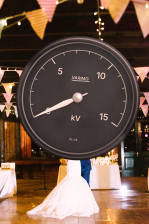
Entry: 0kV
